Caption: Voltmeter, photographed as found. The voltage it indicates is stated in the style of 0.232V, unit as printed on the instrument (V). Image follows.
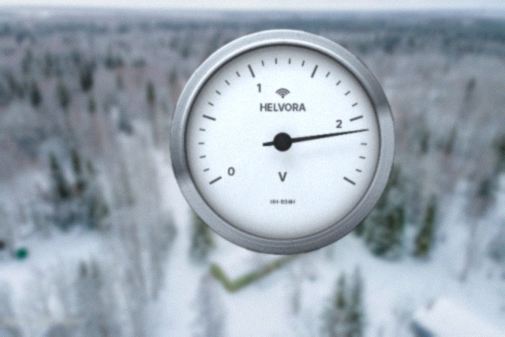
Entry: 2.1V
